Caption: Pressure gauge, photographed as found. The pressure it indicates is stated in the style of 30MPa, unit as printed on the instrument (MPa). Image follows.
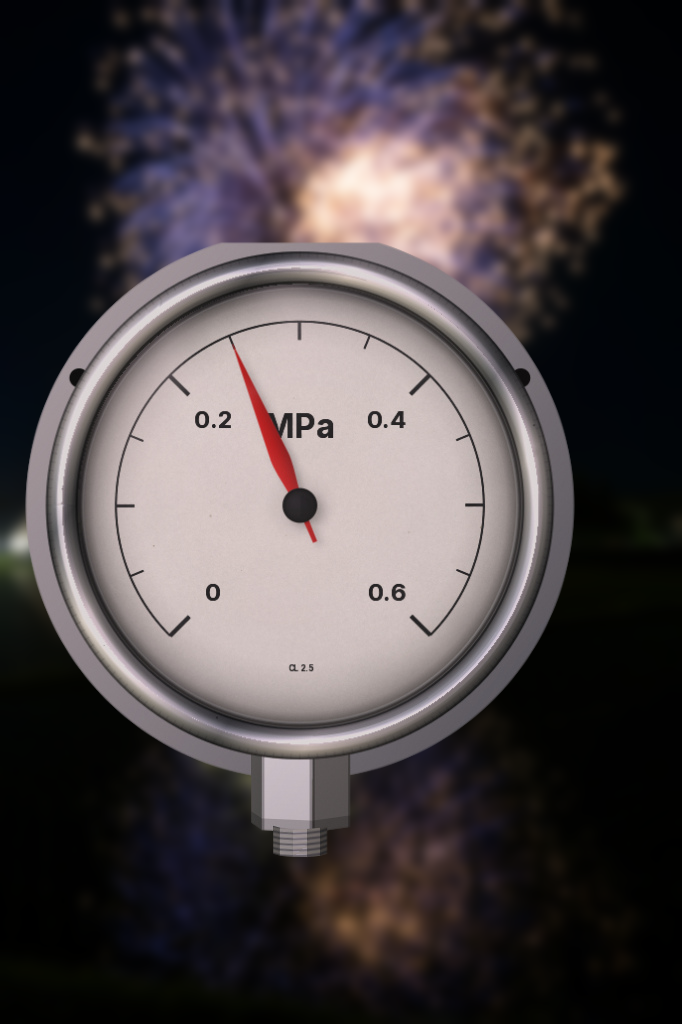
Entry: 0.25MPa
